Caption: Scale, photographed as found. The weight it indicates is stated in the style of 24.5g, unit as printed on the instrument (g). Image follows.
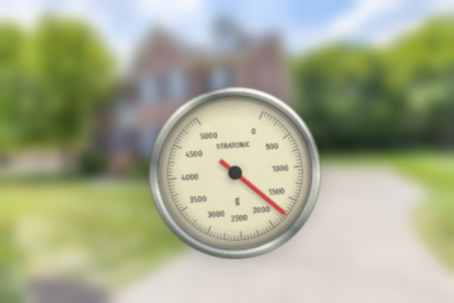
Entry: 1750g
